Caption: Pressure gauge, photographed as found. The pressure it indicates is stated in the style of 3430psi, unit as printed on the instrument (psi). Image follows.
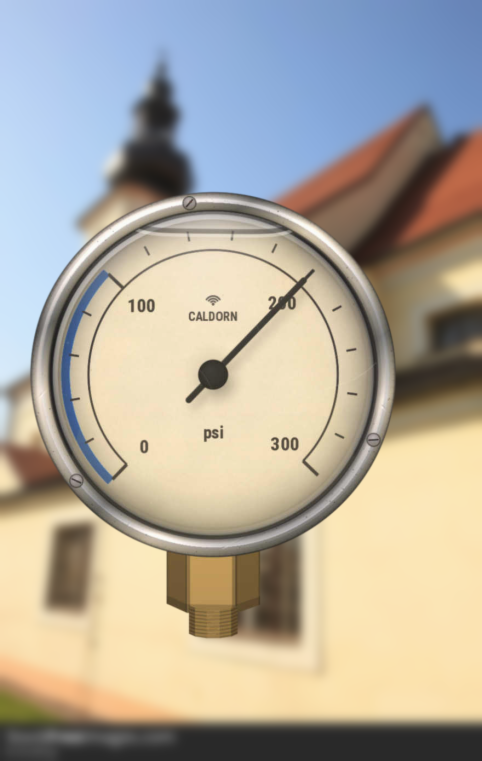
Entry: 200psi
